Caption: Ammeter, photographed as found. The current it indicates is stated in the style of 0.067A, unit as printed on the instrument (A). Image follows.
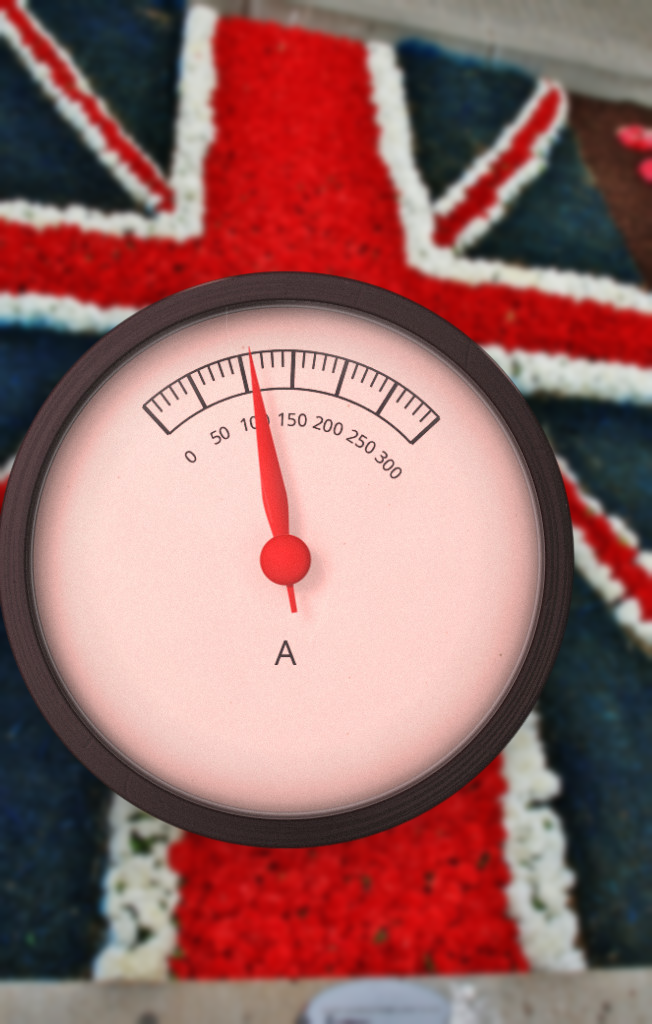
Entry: 110A
